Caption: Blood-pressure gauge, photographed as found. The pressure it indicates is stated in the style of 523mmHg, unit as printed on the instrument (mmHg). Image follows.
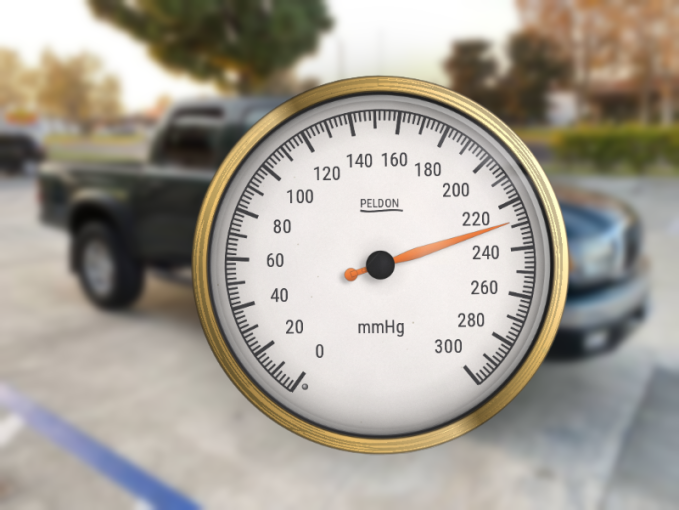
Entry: 228mmHg
